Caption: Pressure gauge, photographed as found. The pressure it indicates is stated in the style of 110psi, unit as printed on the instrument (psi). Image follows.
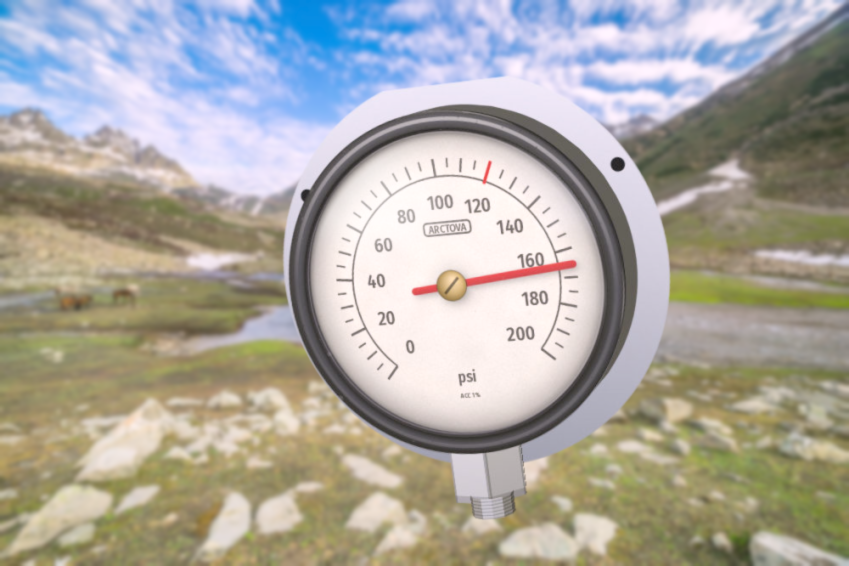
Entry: 165psi
